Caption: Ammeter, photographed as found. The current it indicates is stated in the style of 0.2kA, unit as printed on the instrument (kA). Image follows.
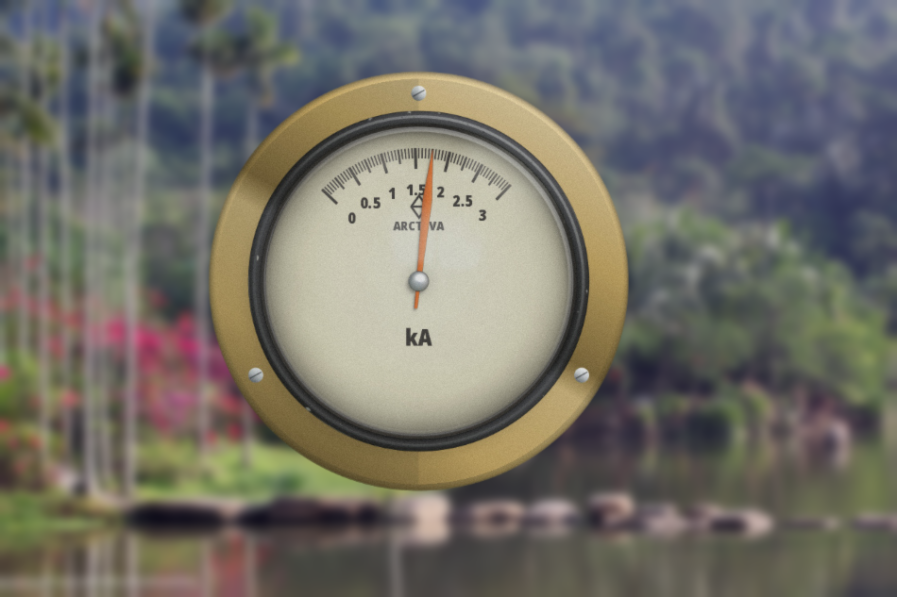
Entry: 1.75kA
